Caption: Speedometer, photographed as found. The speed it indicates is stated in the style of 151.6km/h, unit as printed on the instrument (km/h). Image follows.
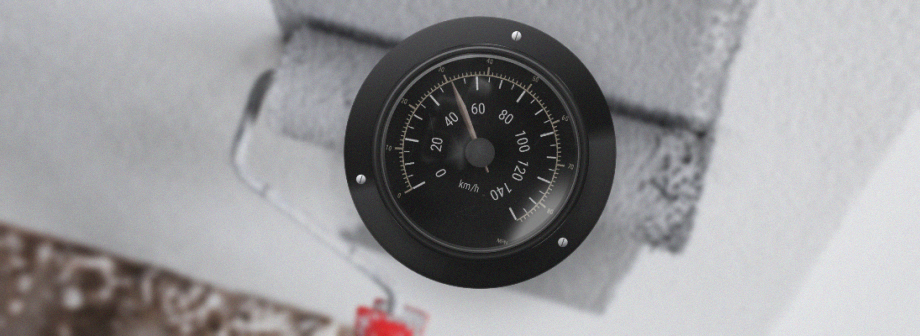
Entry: 50km/h
